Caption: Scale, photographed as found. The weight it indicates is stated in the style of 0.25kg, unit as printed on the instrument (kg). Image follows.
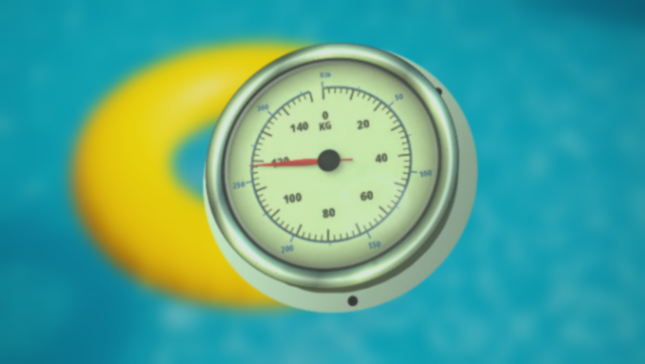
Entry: 118kg
